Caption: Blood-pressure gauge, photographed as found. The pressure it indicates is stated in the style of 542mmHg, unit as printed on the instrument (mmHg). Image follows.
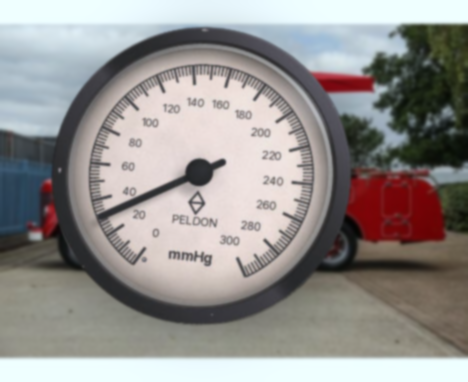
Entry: 30mmHg
